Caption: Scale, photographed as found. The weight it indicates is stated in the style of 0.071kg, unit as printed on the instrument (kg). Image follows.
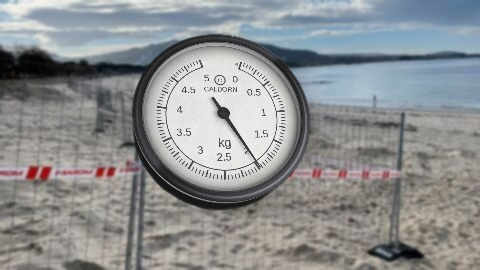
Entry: 2kg
